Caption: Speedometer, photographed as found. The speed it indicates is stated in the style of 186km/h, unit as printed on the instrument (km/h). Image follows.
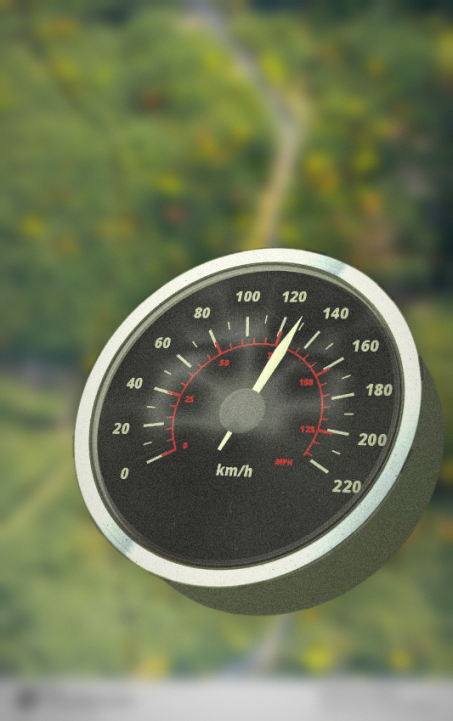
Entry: 130km/h
